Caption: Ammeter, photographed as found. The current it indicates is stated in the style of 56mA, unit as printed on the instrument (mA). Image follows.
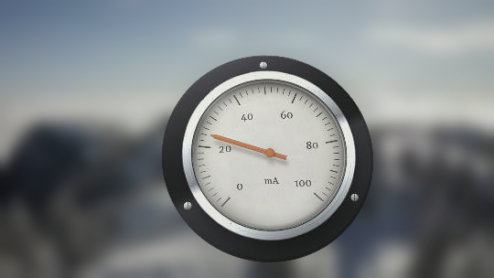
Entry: 24mA
